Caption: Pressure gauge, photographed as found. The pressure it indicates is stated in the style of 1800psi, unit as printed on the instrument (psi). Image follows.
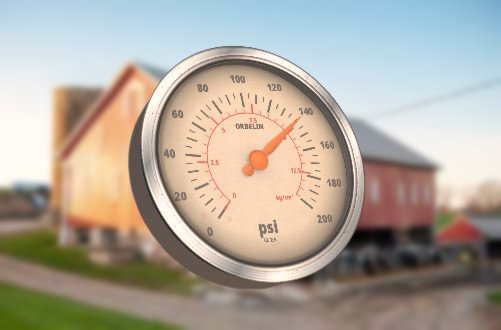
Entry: 140psi
